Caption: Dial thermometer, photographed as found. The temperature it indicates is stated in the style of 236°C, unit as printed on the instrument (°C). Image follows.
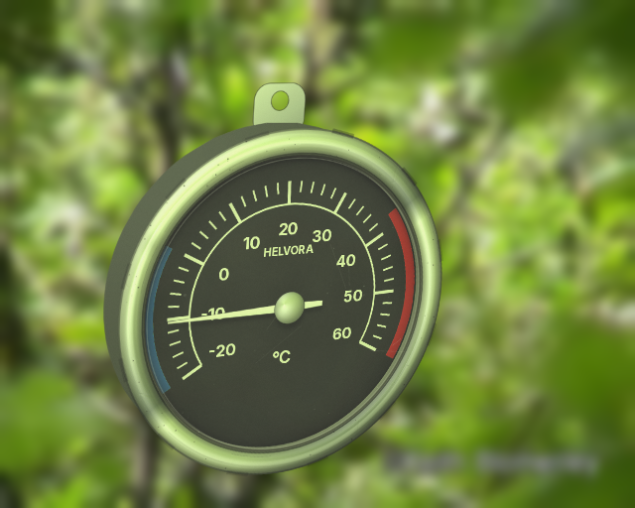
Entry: -10°C
